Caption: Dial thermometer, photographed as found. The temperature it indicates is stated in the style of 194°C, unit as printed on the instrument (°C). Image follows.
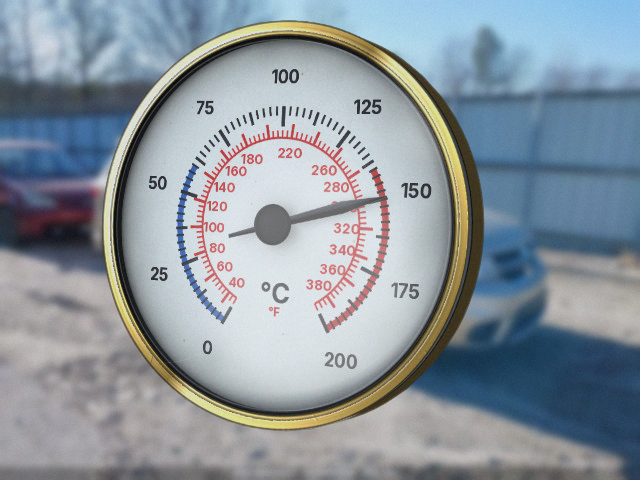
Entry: 150°C
